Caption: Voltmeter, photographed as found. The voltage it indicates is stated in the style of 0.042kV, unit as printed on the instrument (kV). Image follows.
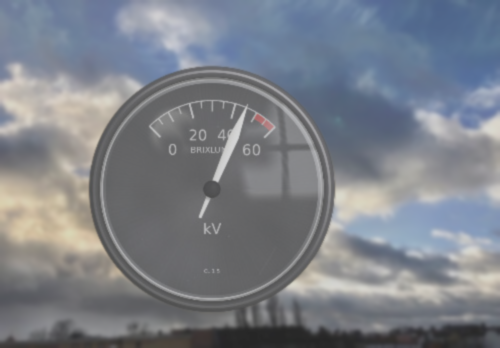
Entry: 45kV
